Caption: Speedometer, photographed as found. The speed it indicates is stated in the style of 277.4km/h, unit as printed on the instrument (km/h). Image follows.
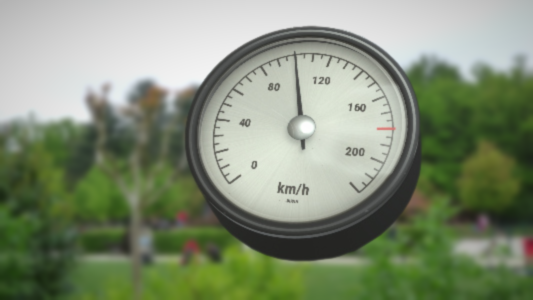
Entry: 100km/h
